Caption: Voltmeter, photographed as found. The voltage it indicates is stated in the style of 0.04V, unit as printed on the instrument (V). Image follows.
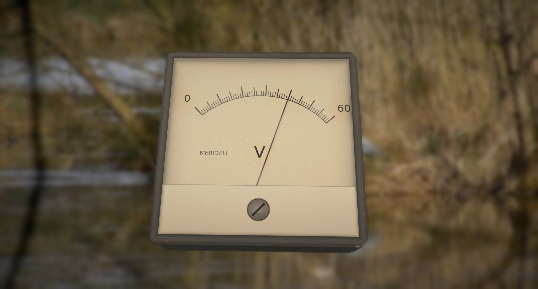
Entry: 40V
